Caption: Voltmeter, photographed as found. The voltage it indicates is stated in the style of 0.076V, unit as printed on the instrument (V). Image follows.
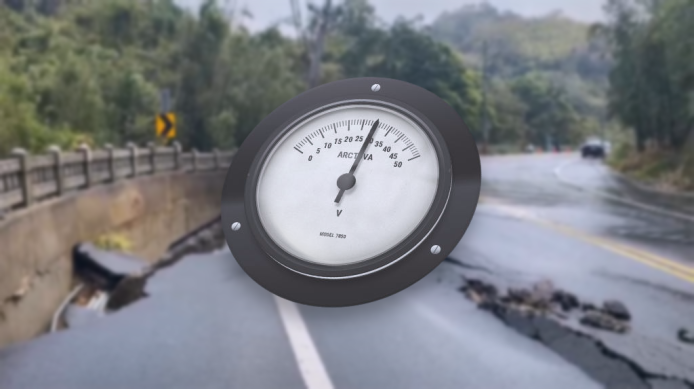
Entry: 30V
